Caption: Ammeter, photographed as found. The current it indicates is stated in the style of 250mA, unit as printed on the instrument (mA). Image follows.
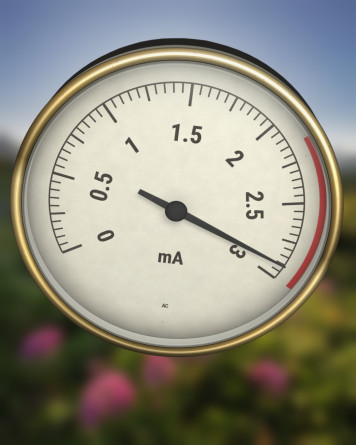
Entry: 2.9mA
